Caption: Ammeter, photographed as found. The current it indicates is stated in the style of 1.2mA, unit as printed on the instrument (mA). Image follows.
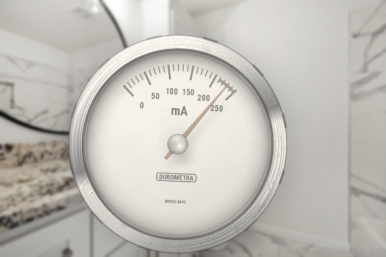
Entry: 230mA
